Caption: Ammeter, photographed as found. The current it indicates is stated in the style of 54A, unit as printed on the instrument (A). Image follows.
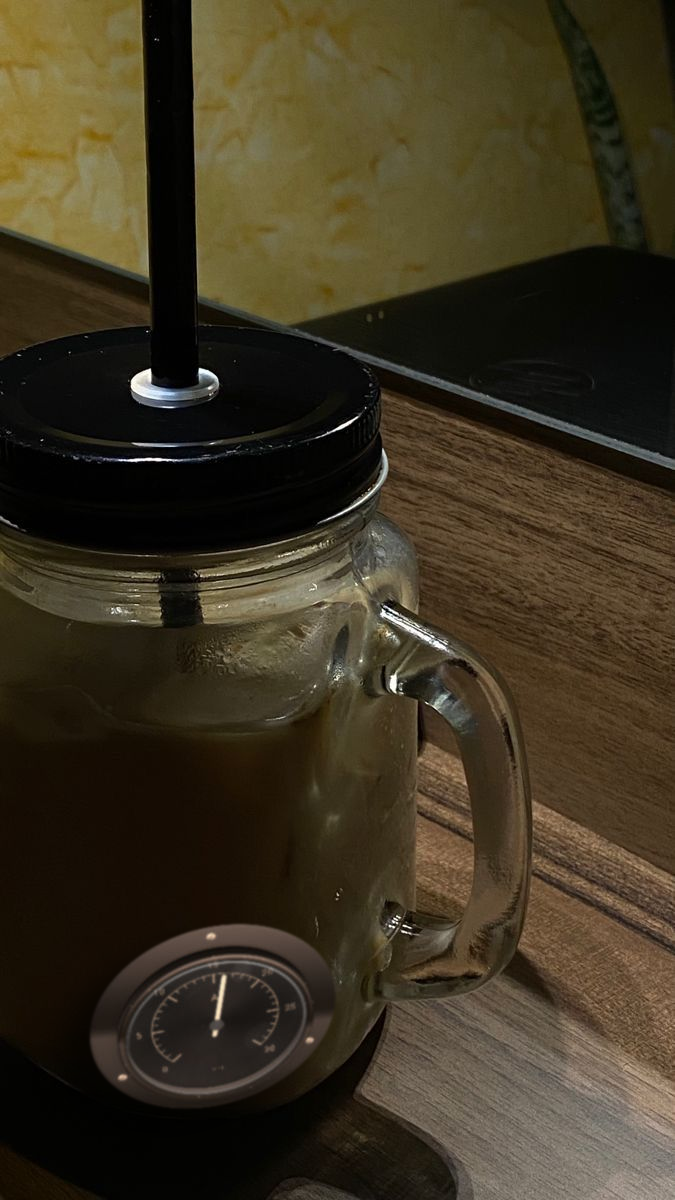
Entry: 16A
